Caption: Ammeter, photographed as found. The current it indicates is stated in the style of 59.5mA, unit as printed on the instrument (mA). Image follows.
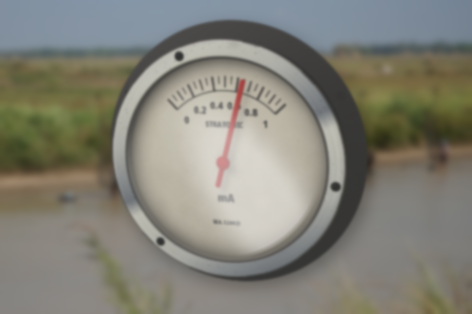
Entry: 0.65mA
